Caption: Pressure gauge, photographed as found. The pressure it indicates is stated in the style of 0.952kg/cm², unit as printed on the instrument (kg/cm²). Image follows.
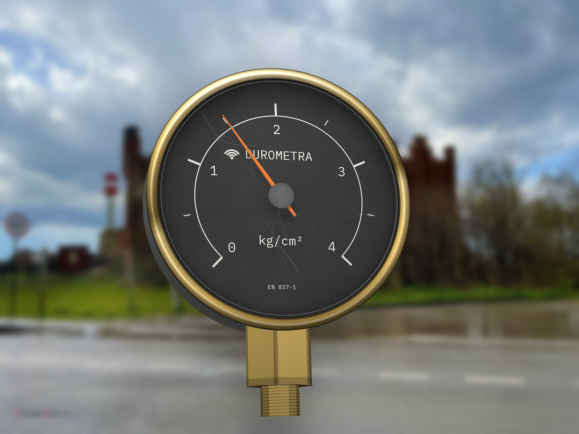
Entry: 1.5kg/cm²
